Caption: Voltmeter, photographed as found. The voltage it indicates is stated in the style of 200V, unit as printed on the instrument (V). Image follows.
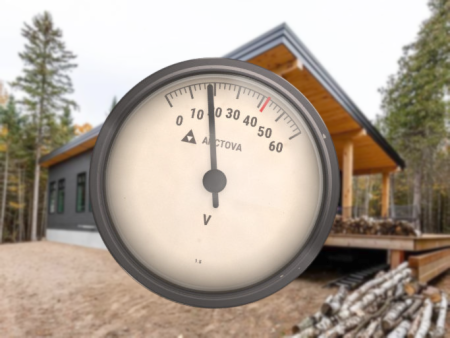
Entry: 18V
